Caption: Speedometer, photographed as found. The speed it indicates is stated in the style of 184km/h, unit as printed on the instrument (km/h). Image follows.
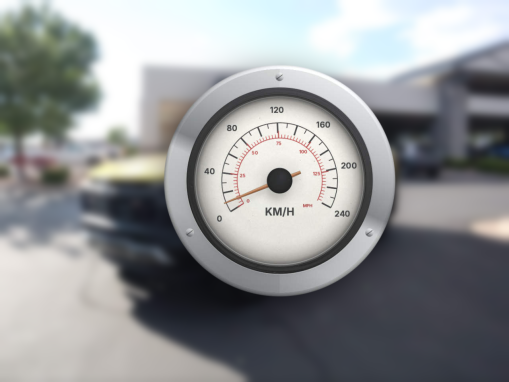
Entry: 10km/h
